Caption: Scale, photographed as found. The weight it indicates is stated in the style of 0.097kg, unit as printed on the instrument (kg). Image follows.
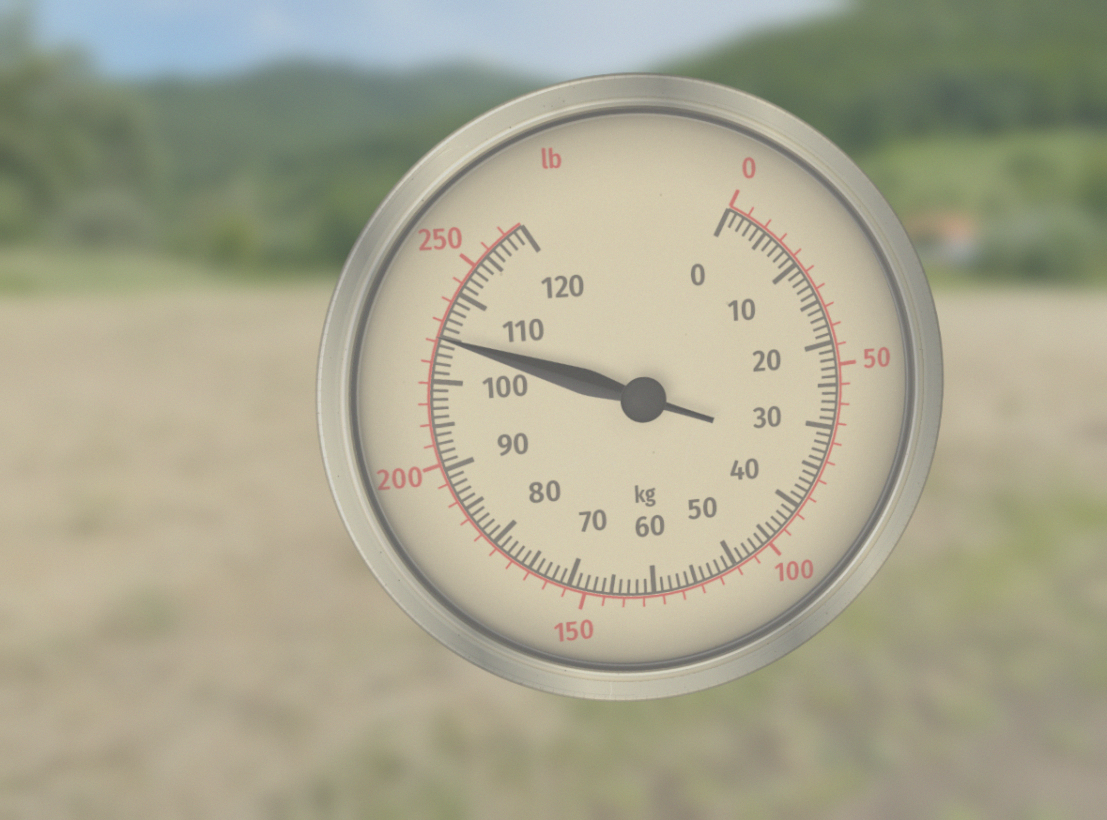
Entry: 105kg
